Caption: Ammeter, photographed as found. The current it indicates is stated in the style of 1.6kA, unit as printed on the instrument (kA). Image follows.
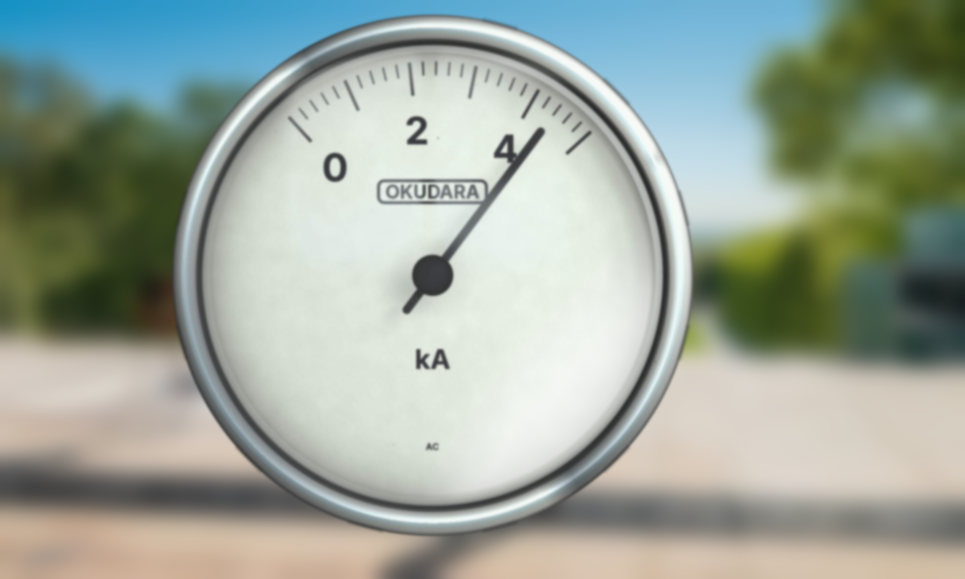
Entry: 4.4kA
